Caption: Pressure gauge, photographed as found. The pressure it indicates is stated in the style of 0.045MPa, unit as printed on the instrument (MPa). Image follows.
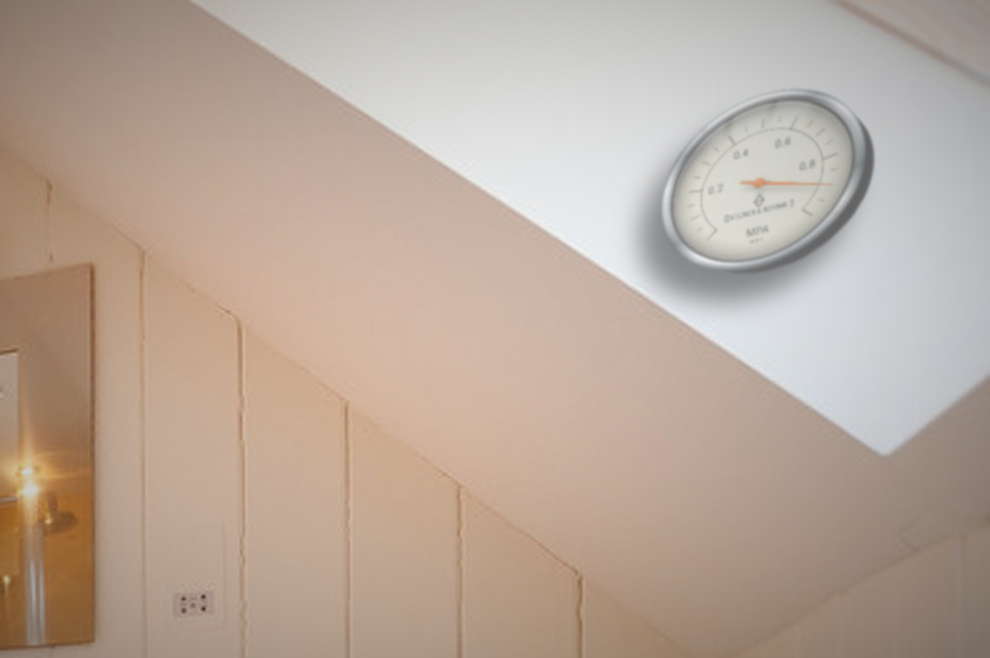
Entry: 0.9MPa
